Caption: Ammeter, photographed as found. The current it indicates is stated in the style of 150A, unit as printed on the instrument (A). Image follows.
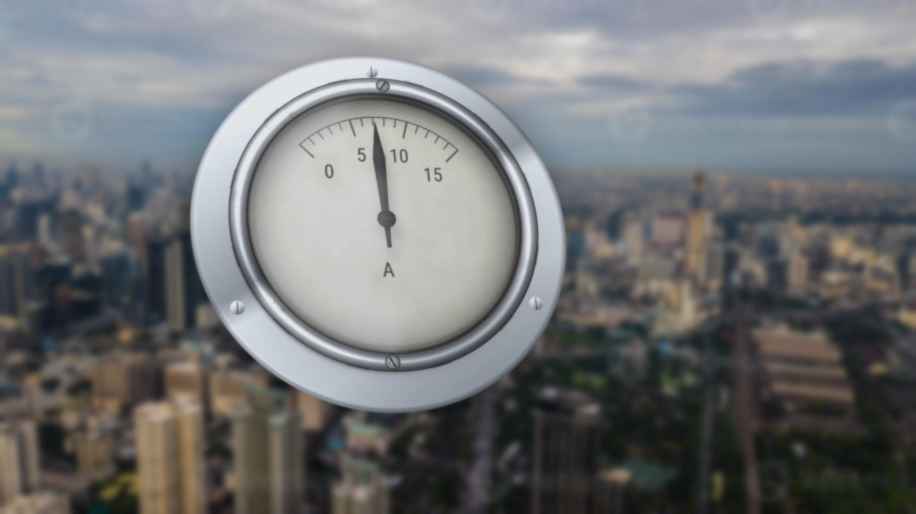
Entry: 7A
